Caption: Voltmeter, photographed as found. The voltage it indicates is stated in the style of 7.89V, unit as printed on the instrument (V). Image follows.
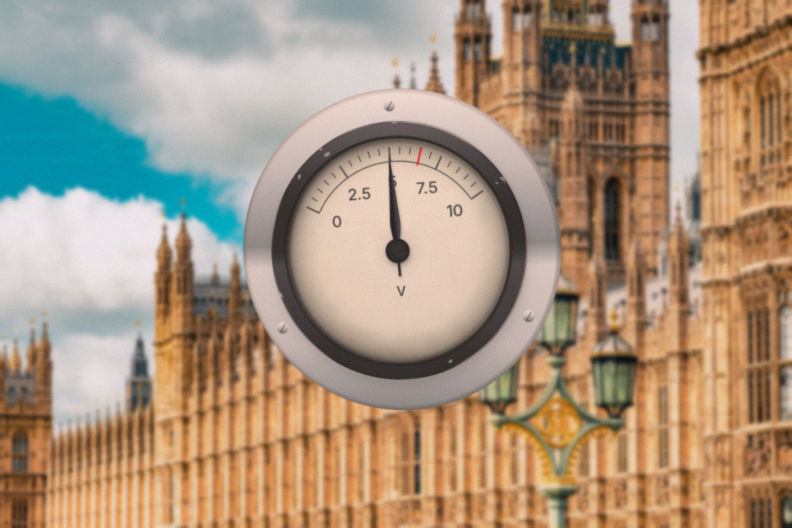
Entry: 5V
